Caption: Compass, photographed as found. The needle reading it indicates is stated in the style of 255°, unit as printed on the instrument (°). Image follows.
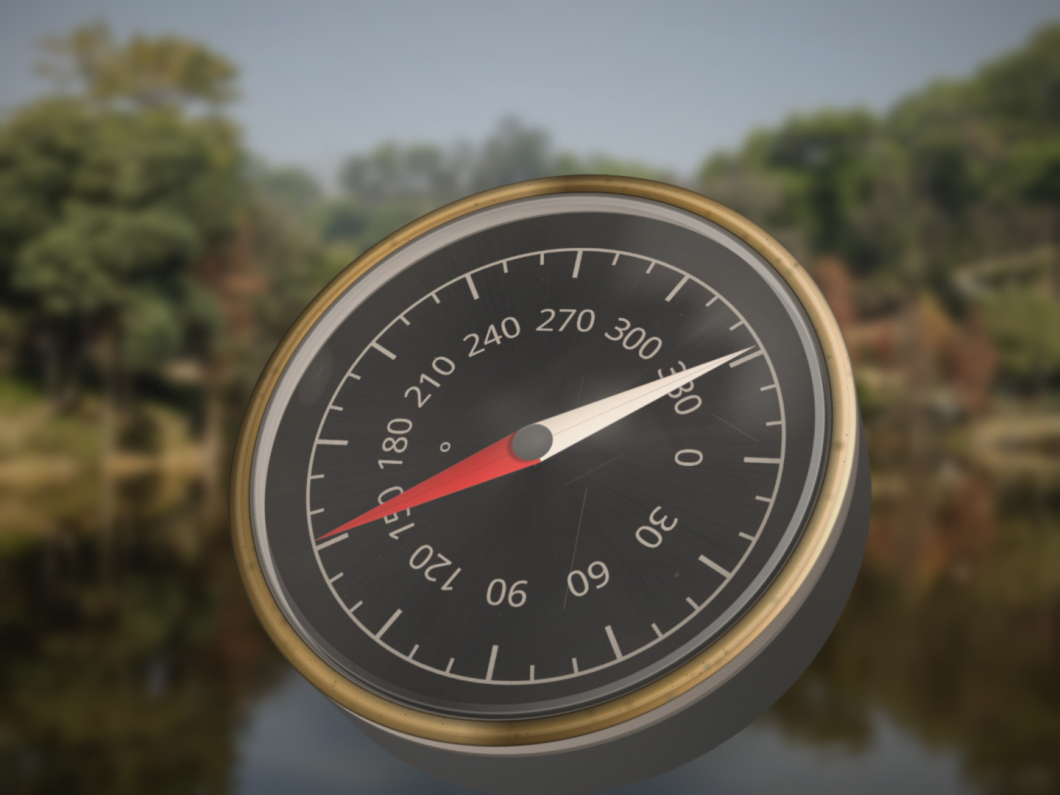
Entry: 150°
